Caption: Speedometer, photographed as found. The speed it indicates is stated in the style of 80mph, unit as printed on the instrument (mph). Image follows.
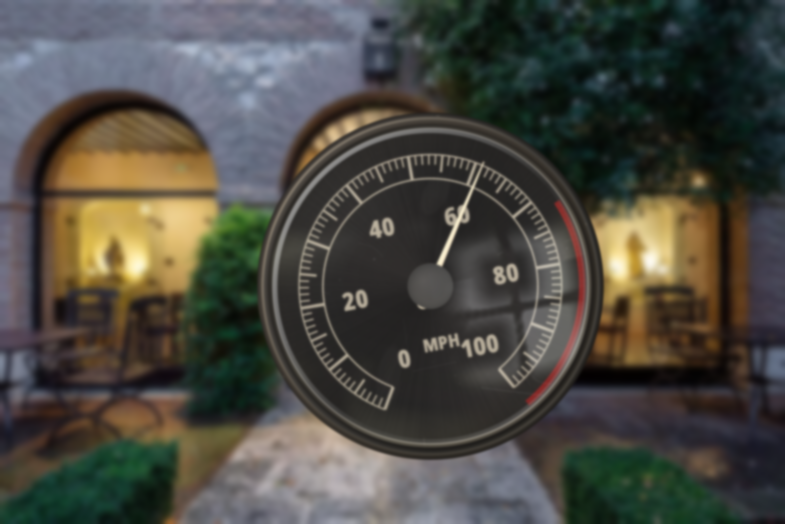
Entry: 61mph
